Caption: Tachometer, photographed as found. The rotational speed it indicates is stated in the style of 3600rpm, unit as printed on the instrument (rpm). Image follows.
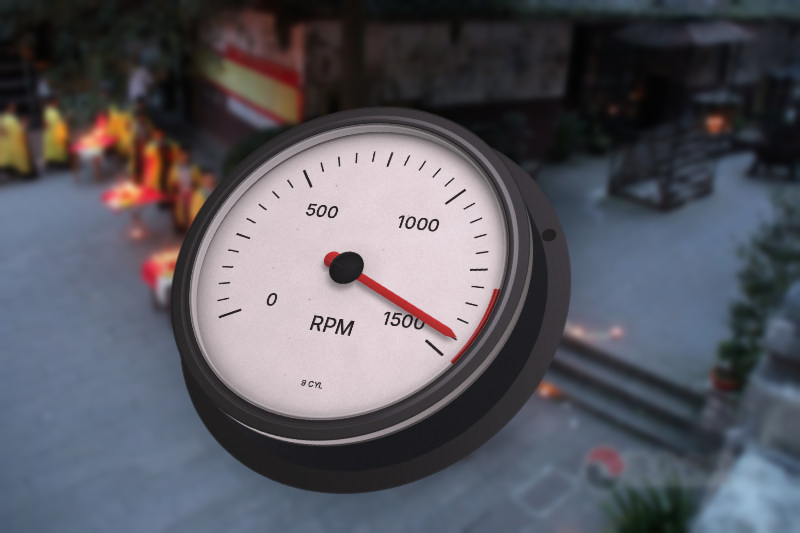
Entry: 1450rpm
